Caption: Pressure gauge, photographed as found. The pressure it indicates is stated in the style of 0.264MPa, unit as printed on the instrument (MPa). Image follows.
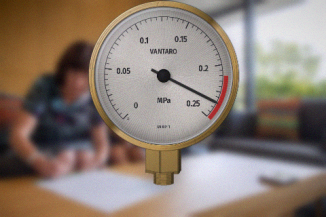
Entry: 0.235MPa
